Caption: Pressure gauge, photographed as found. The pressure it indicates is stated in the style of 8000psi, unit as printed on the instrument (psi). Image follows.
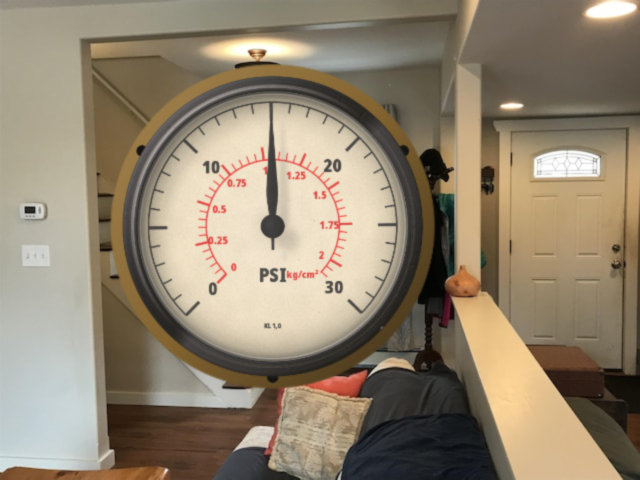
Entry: 15psi
